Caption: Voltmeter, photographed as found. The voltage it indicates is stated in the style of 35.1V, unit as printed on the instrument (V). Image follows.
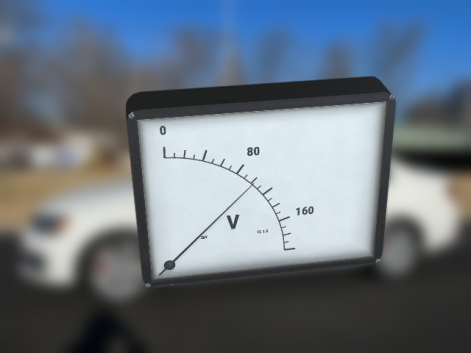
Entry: 100V
